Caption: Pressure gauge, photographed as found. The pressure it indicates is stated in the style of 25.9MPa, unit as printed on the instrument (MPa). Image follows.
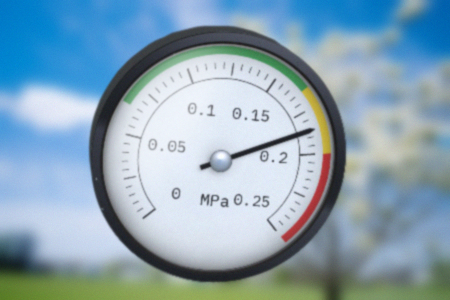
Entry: 0.185MPa
